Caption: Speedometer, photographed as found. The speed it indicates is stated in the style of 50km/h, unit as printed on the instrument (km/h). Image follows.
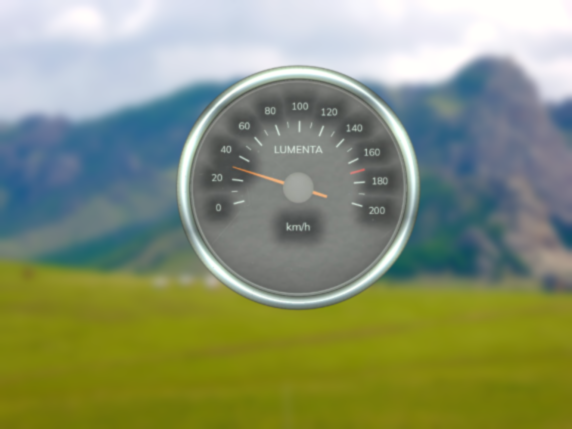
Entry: 30km/h
